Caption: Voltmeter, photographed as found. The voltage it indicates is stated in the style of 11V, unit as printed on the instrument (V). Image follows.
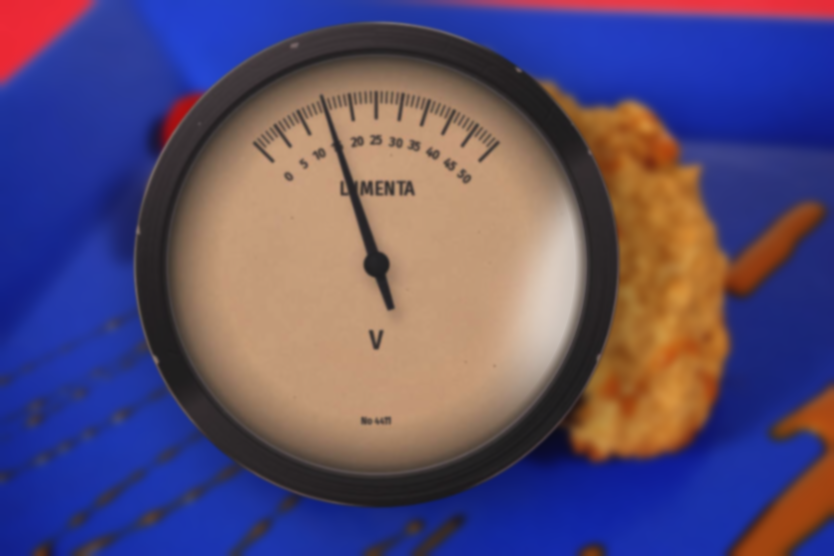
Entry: 15V
